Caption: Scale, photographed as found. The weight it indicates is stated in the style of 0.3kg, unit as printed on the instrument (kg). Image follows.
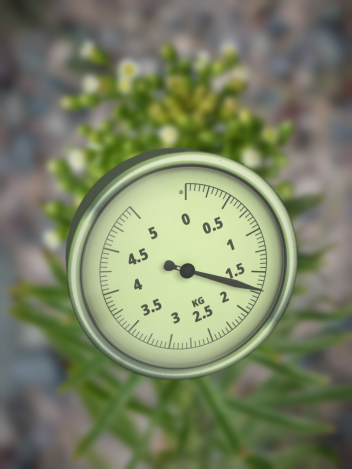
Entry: 1.7kg
